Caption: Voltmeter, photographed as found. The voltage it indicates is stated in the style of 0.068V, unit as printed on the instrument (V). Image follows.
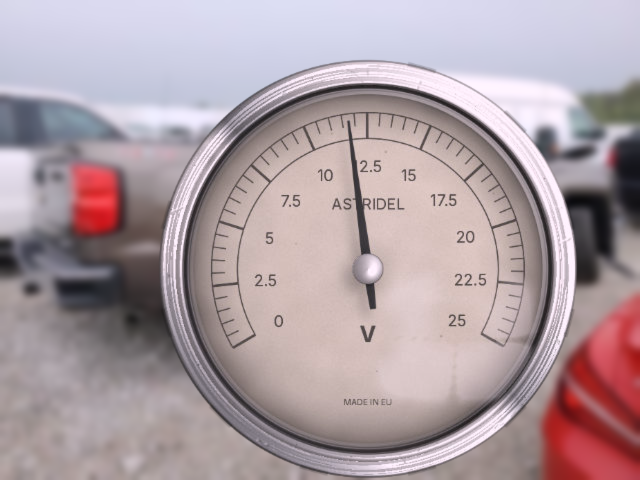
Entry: 11.75V
